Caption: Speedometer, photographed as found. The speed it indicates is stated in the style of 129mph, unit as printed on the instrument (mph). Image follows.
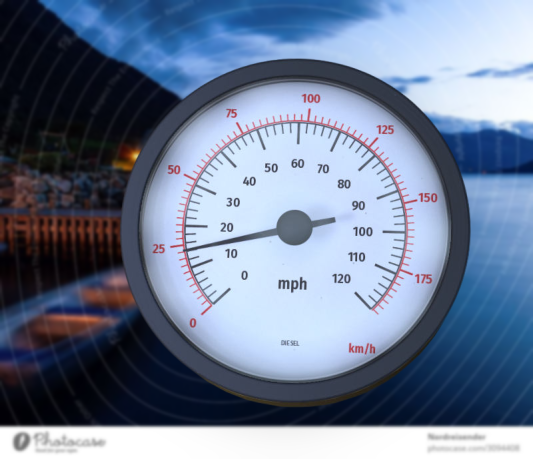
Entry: 14mph
